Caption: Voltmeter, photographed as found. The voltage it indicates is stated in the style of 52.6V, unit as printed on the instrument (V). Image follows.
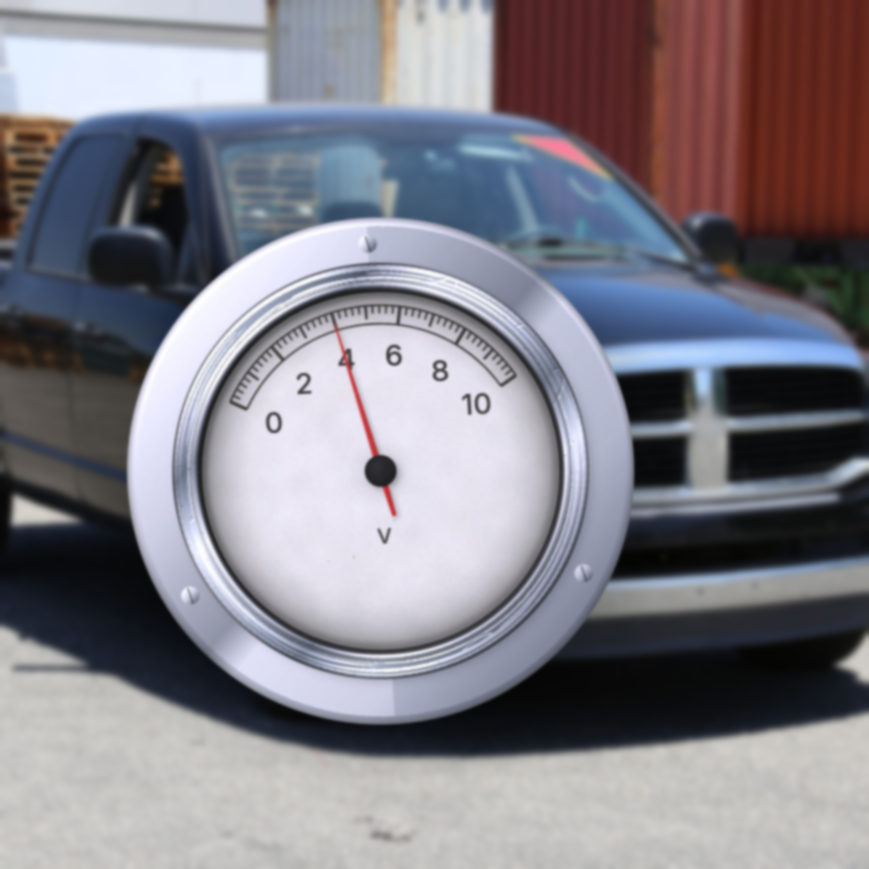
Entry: 4V
